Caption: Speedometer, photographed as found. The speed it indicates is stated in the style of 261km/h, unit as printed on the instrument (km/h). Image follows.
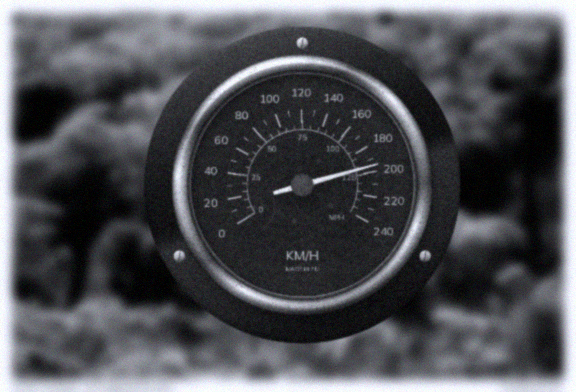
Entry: 195km/h
